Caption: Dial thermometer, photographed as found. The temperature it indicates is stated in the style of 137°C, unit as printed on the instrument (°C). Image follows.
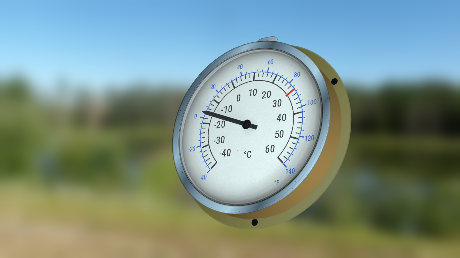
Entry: -16°C
